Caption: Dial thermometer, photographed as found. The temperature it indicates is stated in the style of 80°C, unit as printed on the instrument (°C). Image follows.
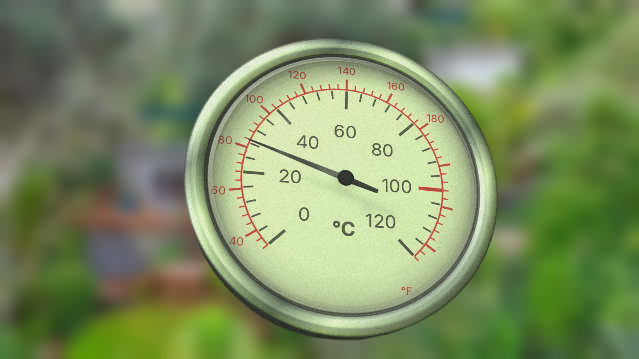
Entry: 28°C
